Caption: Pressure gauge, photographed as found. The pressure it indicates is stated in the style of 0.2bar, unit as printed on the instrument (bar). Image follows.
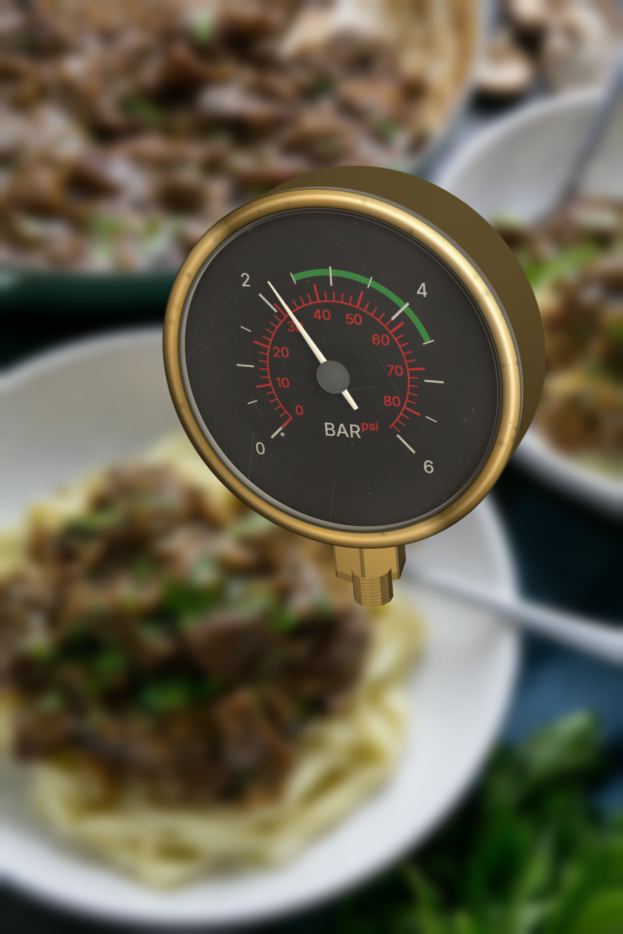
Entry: 2.25bar
